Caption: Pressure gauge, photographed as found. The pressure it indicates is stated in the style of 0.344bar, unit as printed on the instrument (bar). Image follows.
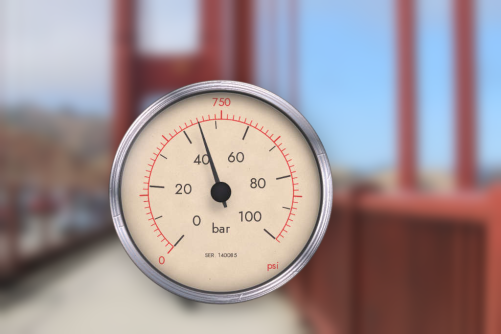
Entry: 45bar
